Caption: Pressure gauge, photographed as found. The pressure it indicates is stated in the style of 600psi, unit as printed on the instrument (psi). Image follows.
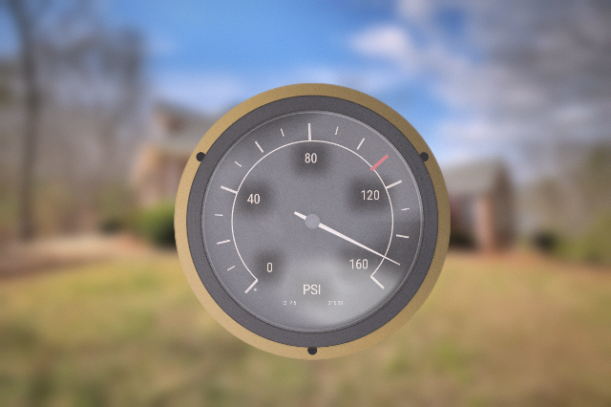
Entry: 150psi
